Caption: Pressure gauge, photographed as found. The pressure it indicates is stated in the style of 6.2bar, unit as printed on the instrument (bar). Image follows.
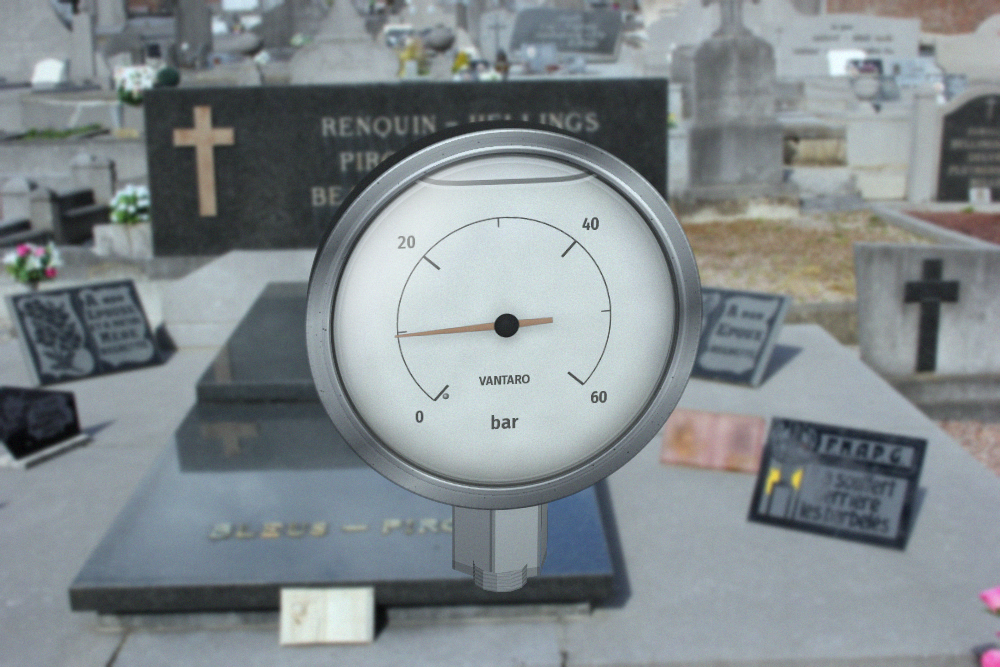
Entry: 10bar
